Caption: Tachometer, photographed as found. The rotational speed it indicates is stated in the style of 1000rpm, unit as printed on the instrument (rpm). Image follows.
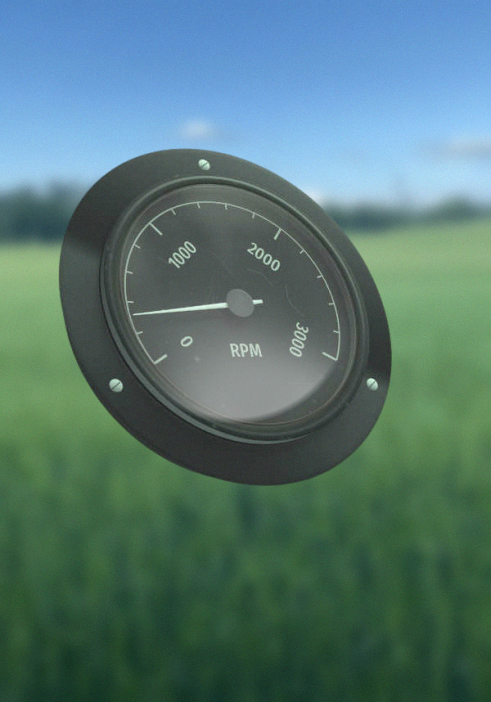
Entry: 300rpm
